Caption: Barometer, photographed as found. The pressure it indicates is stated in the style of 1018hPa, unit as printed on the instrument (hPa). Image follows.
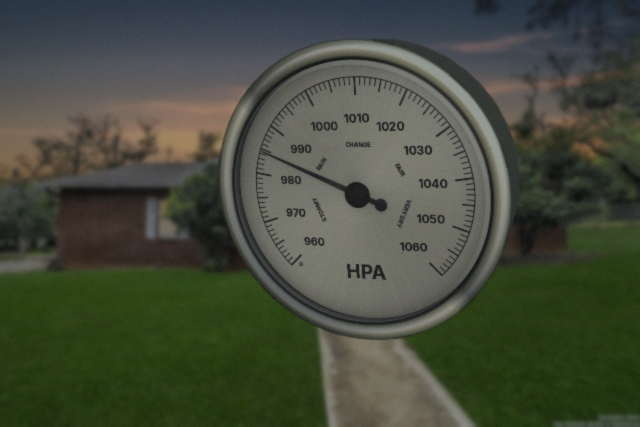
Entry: 985hPa
